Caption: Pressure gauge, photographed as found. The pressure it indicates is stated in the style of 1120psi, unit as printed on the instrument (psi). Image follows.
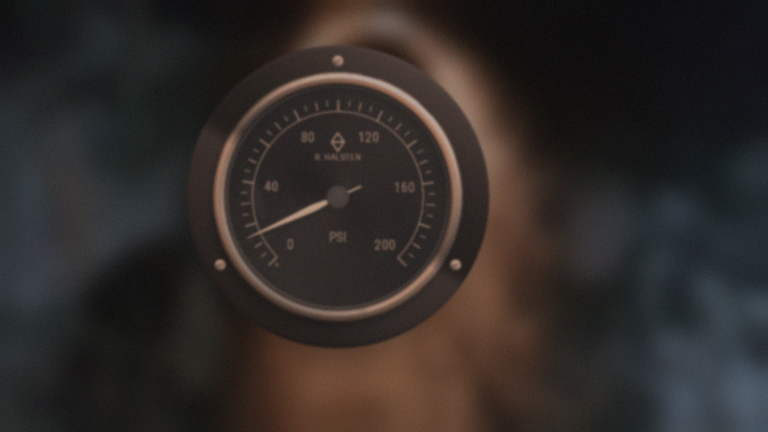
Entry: 15psi
